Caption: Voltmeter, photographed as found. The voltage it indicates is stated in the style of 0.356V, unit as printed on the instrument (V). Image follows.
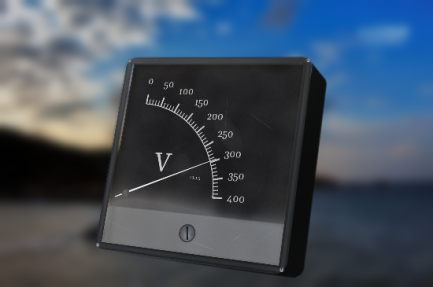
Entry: 300V
